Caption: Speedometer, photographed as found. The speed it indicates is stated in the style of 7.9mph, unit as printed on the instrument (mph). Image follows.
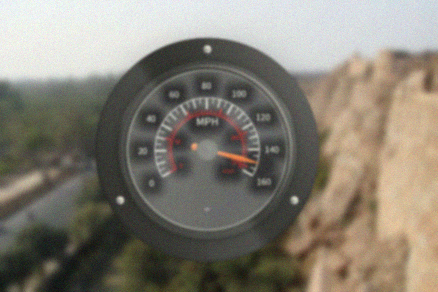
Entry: 150mph
